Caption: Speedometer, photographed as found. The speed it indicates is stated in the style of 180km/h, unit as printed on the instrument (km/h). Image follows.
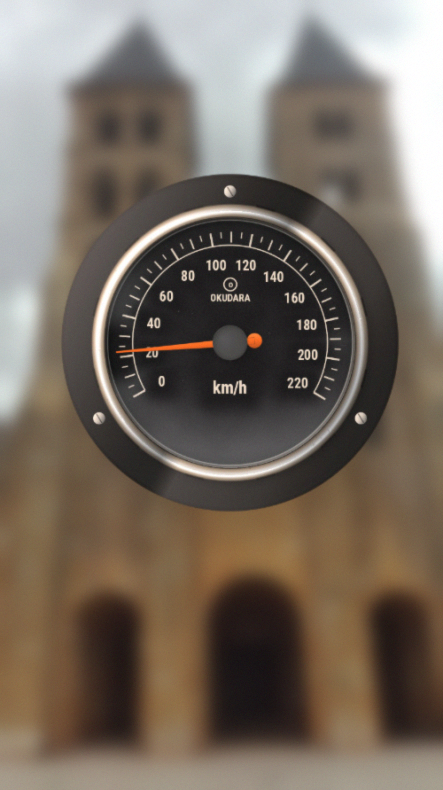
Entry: 22.5km/h
